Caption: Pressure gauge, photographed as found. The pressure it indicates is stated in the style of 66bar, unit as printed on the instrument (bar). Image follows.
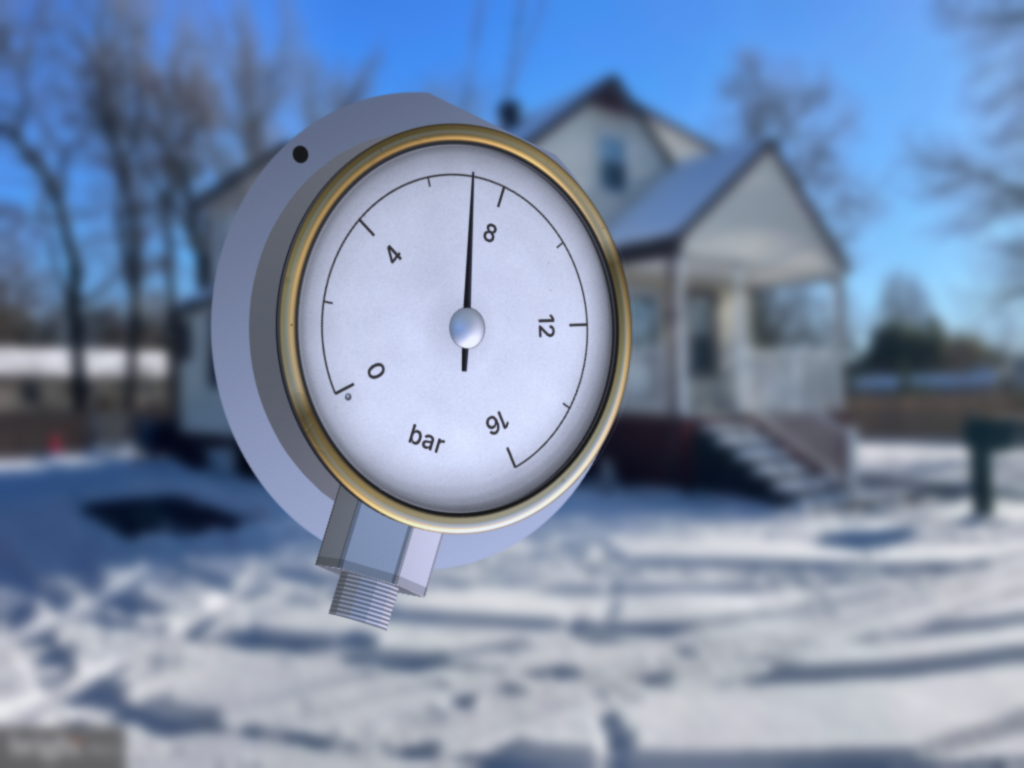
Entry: 7bar
